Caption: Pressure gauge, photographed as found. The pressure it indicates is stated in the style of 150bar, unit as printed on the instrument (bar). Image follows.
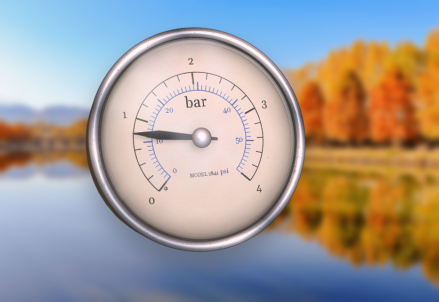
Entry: 0.8bar
